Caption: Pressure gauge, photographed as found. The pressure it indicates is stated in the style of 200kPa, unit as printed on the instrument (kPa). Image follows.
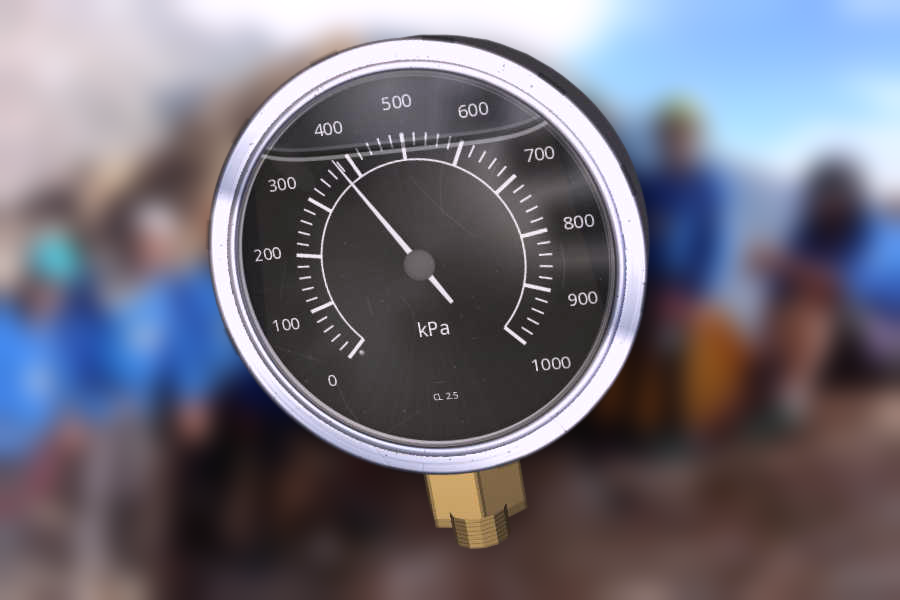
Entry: 380kPa
